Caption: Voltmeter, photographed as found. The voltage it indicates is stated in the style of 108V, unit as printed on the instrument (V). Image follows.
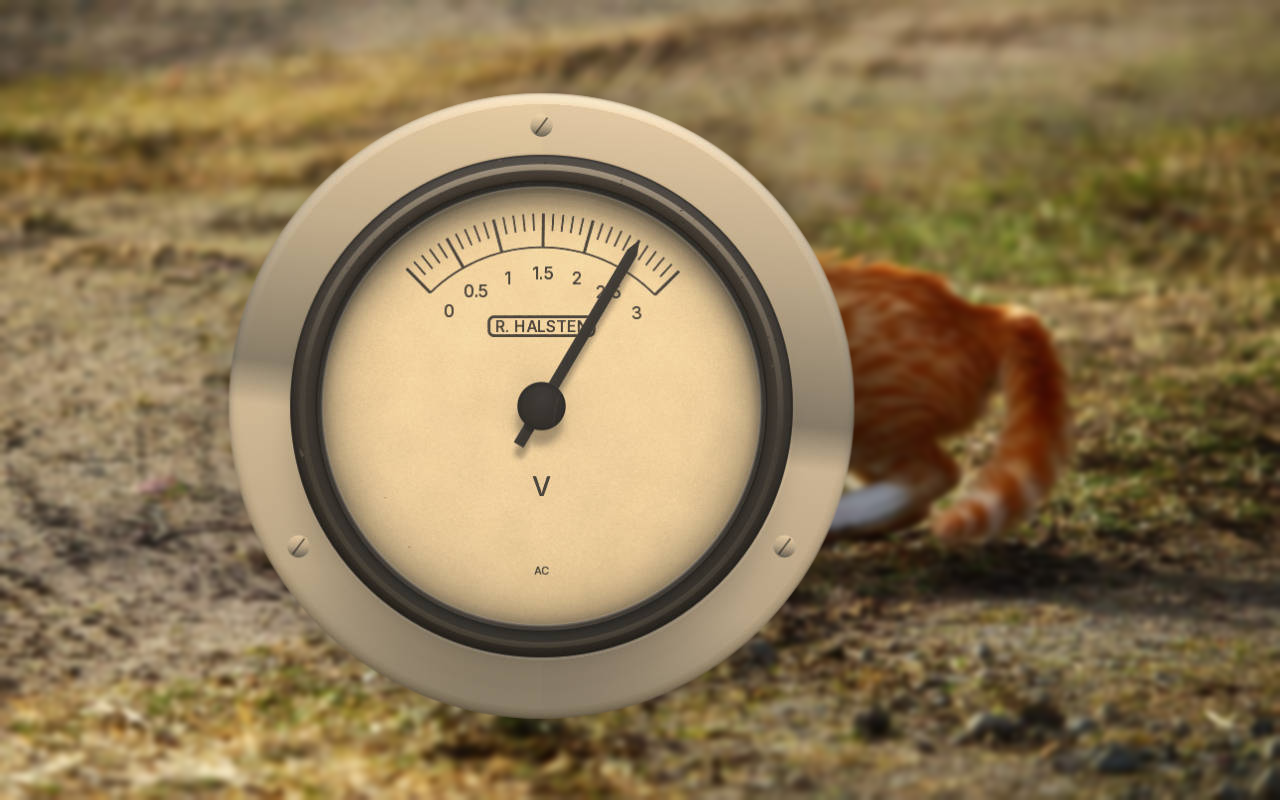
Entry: 2.5V
